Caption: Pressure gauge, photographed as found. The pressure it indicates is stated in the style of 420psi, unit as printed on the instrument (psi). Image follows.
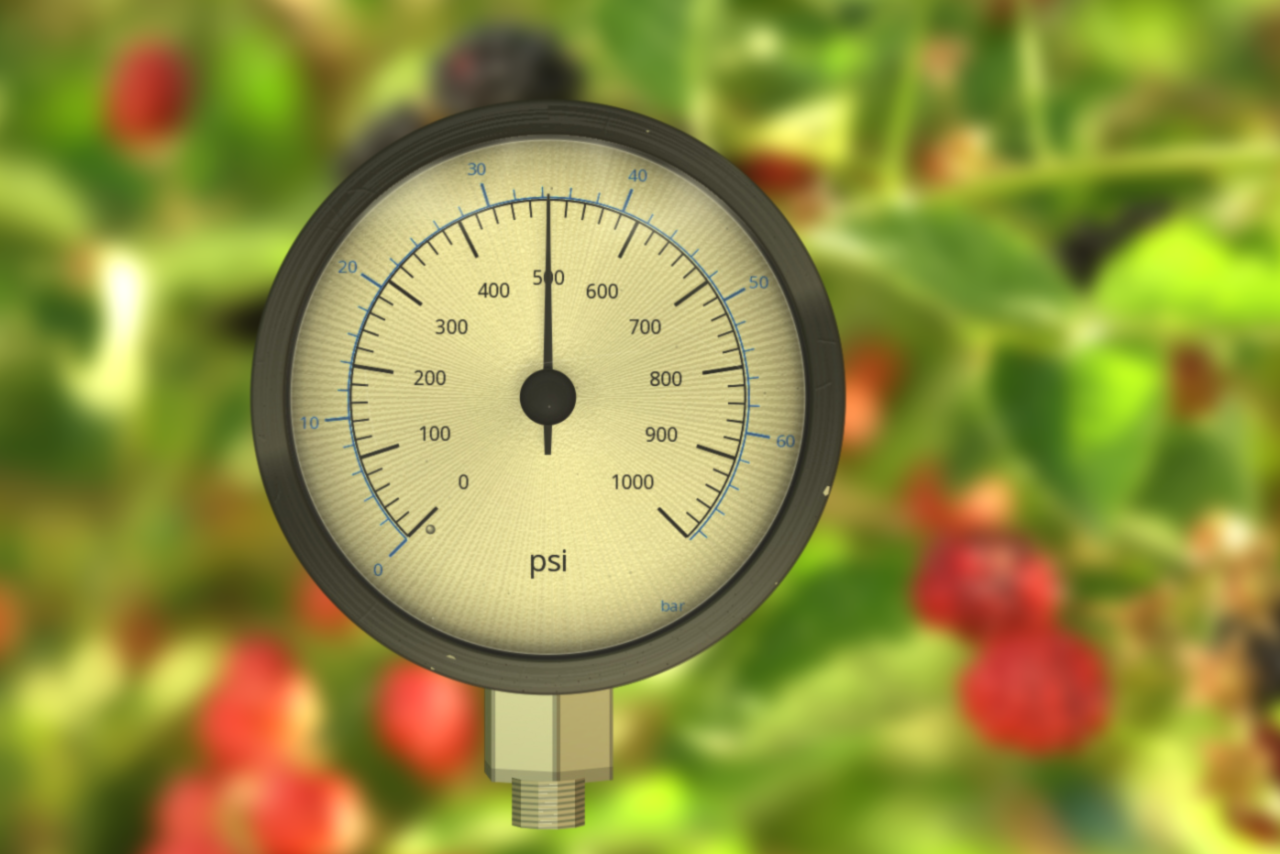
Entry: 500psi
